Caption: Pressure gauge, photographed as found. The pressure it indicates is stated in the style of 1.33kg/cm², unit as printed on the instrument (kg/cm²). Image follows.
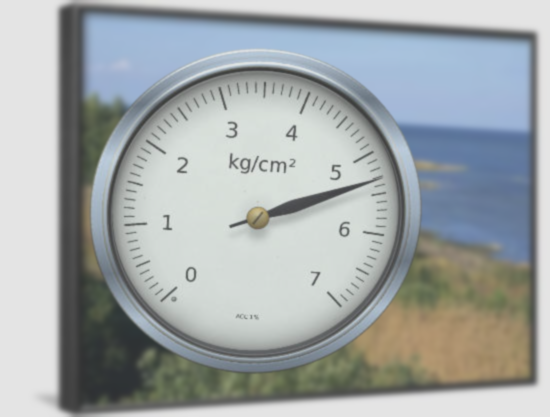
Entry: 5.3kg/cm²
